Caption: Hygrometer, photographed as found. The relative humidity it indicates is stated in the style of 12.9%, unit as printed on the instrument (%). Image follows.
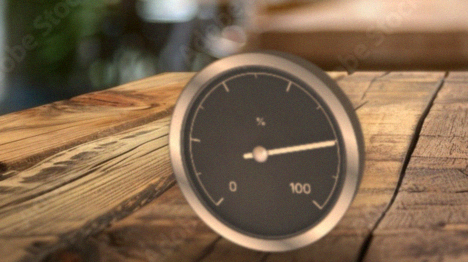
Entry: 80%
